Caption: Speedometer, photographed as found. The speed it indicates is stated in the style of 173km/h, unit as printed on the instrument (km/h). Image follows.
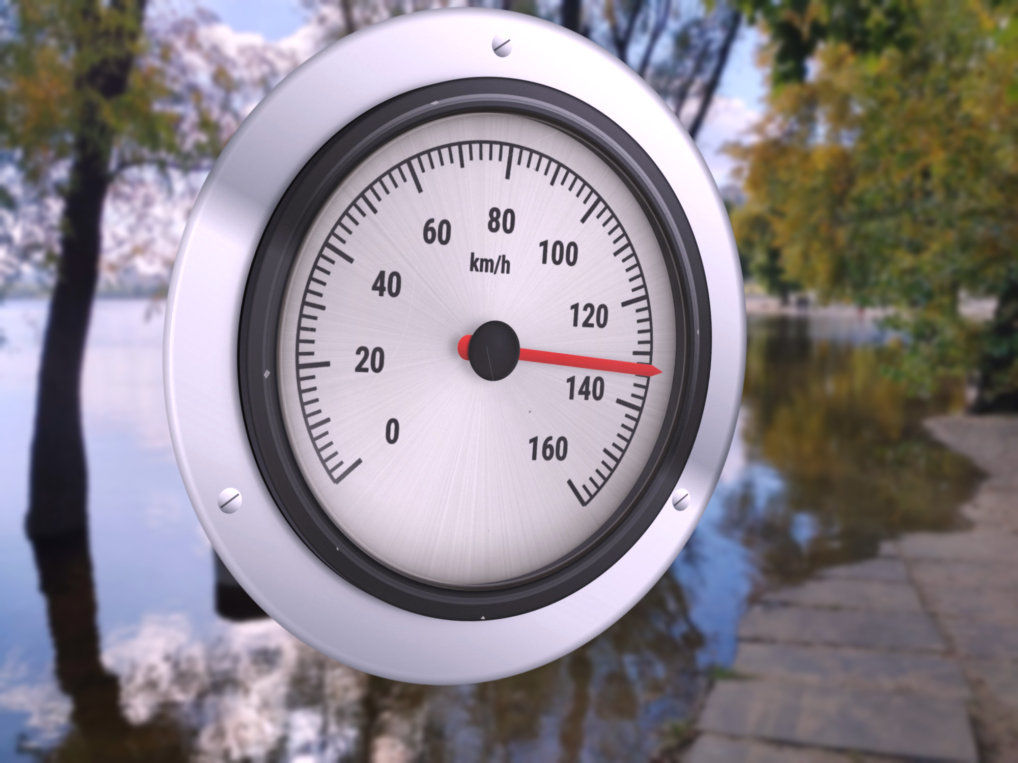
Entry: 133km/h
